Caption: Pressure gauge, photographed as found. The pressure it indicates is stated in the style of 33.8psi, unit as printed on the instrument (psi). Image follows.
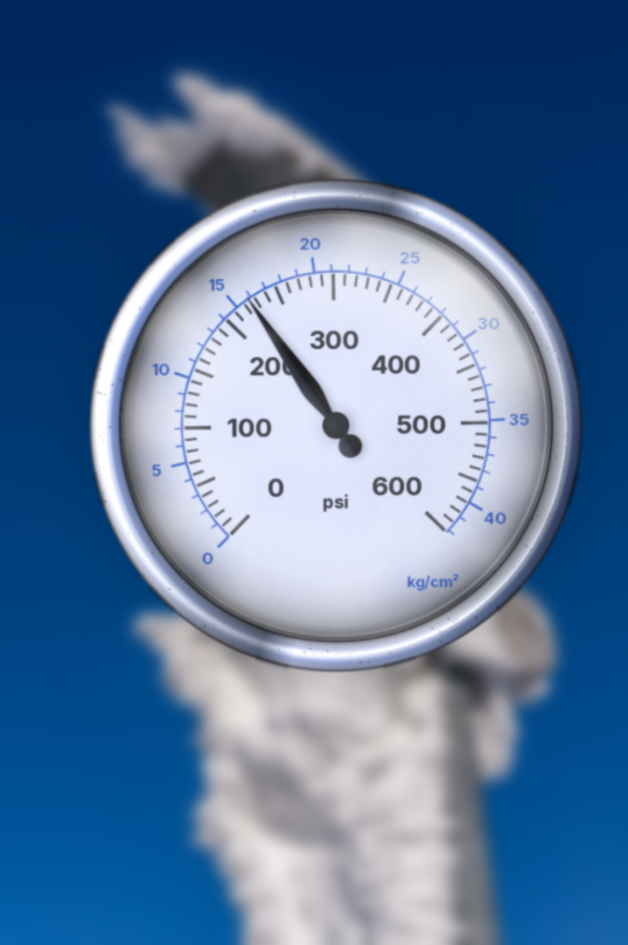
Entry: 225psi
